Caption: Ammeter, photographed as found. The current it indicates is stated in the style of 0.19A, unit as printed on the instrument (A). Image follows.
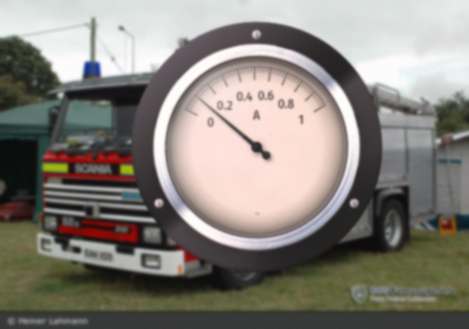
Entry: 0.1A
